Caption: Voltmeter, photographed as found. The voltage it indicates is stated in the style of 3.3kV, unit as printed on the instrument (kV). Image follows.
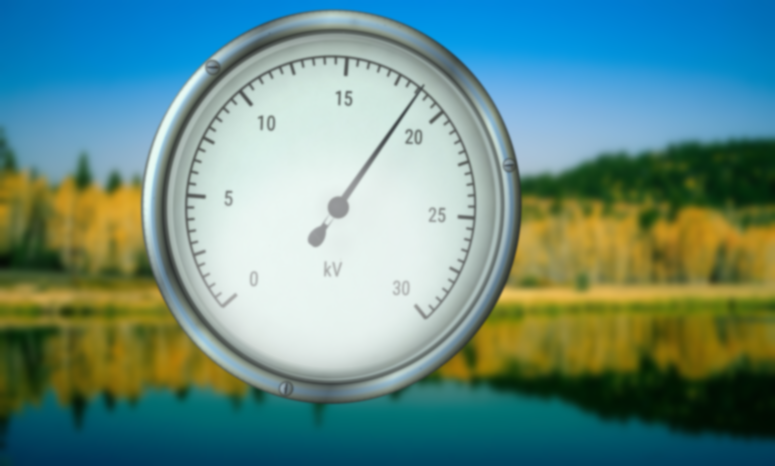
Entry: 18.5kV
